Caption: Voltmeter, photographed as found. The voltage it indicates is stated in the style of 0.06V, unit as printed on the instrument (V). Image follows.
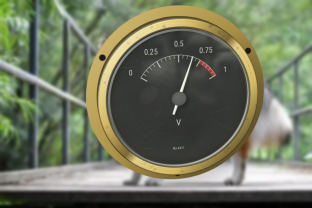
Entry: 0.65V
